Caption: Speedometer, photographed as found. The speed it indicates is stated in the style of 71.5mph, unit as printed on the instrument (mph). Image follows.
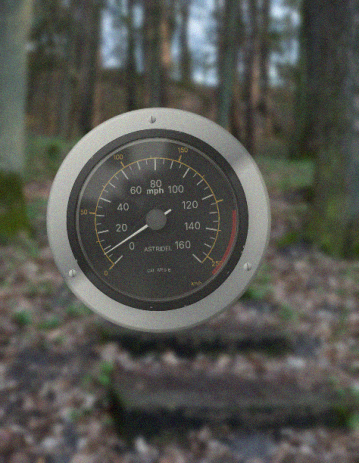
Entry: 7.5mph
